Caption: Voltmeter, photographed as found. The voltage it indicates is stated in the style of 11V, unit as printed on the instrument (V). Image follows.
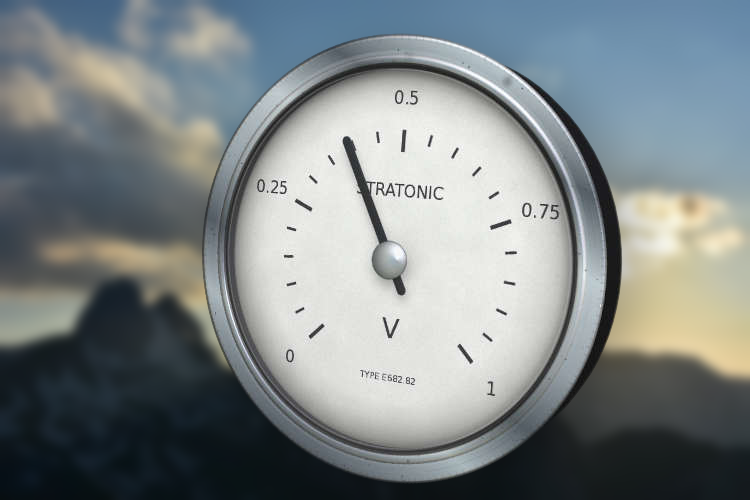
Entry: 0.4V
